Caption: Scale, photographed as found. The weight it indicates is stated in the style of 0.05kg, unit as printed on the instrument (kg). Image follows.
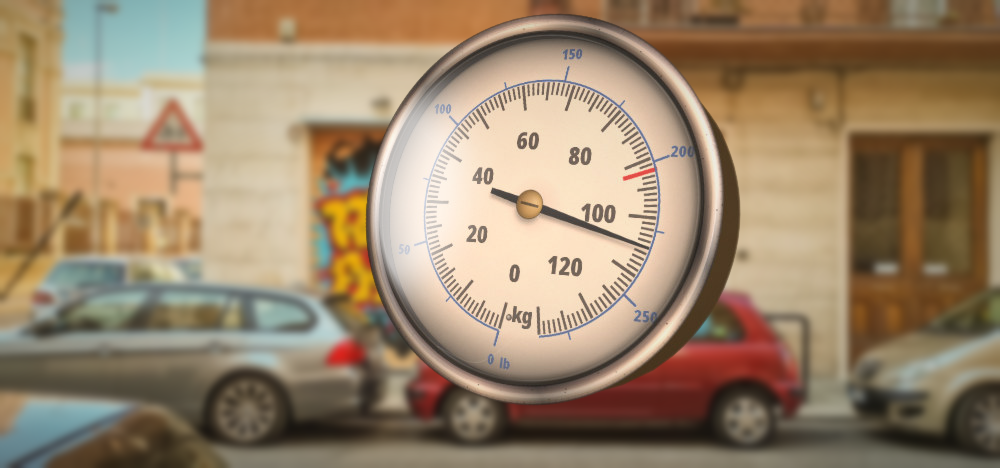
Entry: 105kg
